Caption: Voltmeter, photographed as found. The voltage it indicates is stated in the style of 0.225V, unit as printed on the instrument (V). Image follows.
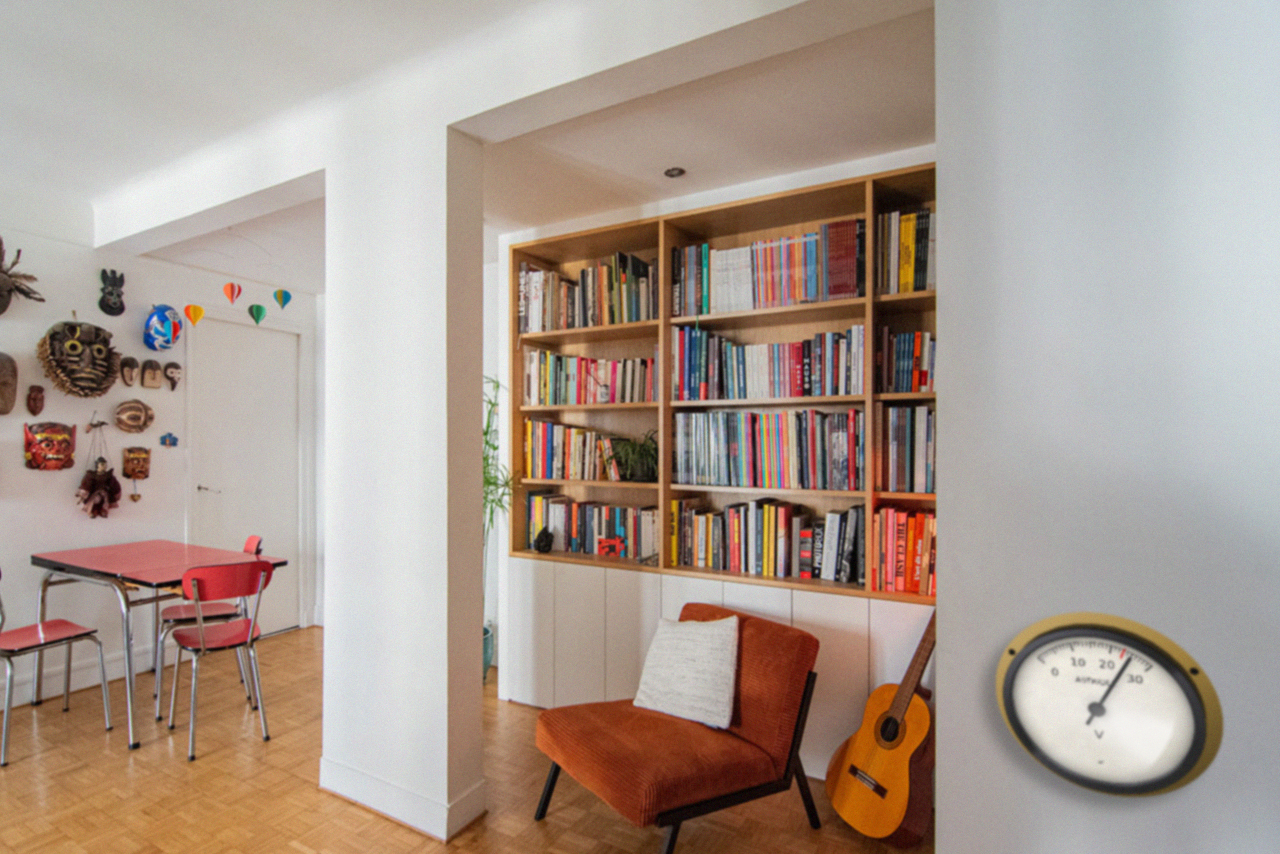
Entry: 25V
